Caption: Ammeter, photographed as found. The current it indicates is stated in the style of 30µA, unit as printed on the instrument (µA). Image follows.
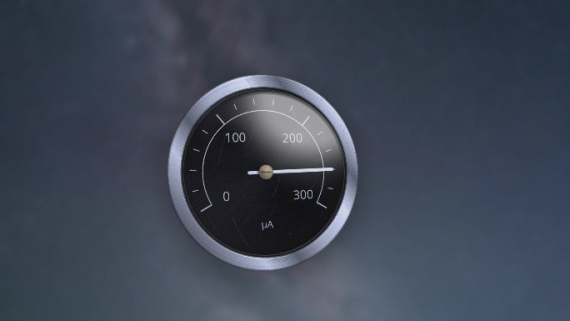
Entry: 260µA
